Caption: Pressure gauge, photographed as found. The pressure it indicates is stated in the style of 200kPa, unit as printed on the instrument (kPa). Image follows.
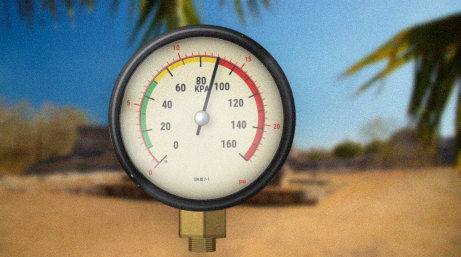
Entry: 90kPa
